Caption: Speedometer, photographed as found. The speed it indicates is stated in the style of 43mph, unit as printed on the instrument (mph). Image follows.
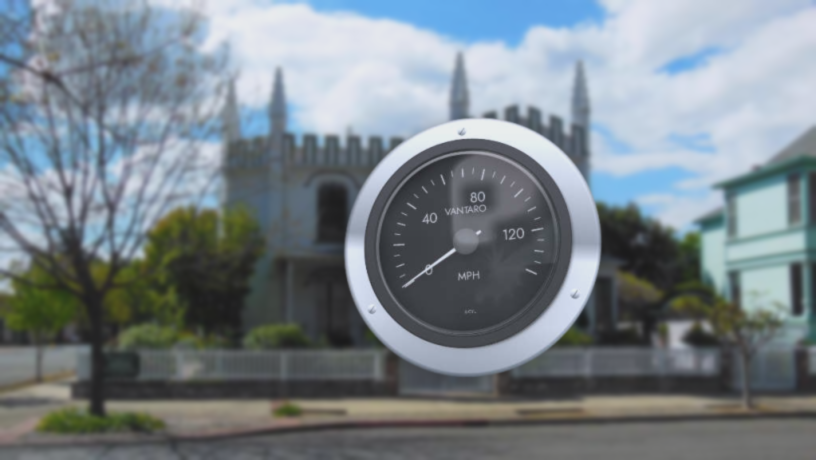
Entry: 0mph
